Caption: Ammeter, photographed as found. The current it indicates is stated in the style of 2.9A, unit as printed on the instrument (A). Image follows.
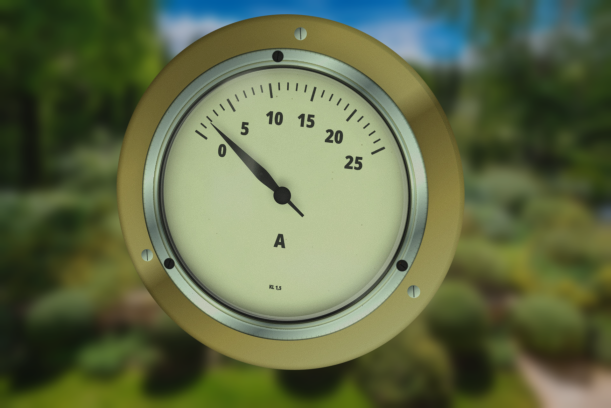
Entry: 2A
